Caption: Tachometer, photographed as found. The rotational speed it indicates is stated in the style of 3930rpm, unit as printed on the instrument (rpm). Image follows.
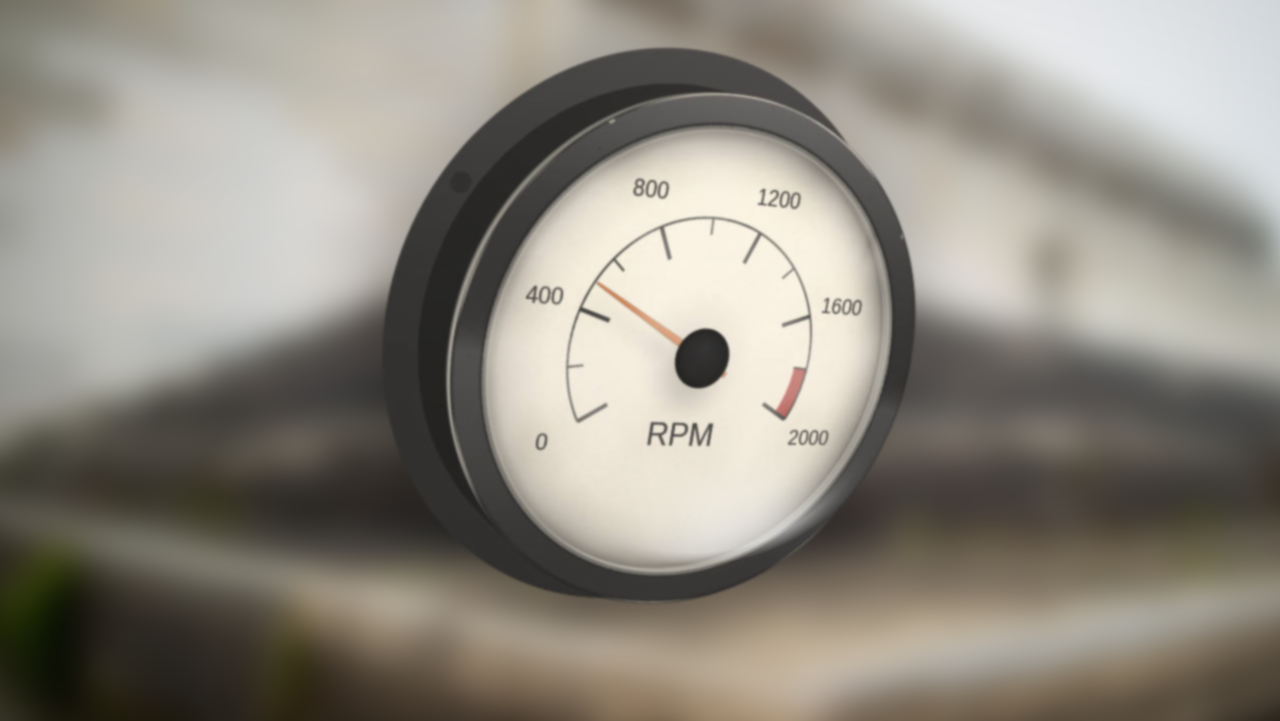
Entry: 500rpm
